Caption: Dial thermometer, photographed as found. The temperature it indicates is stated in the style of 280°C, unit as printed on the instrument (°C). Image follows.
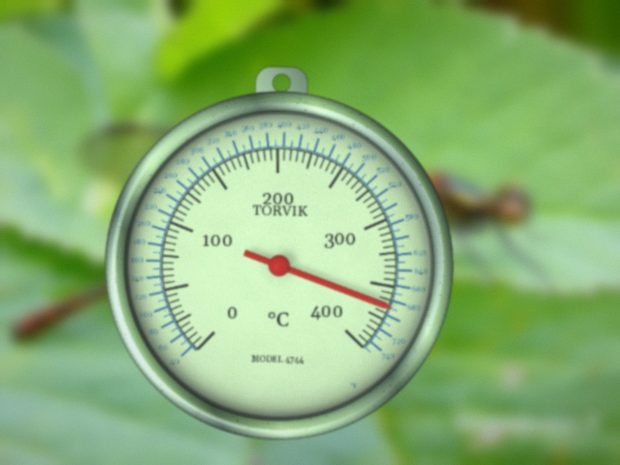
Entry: 365°C
